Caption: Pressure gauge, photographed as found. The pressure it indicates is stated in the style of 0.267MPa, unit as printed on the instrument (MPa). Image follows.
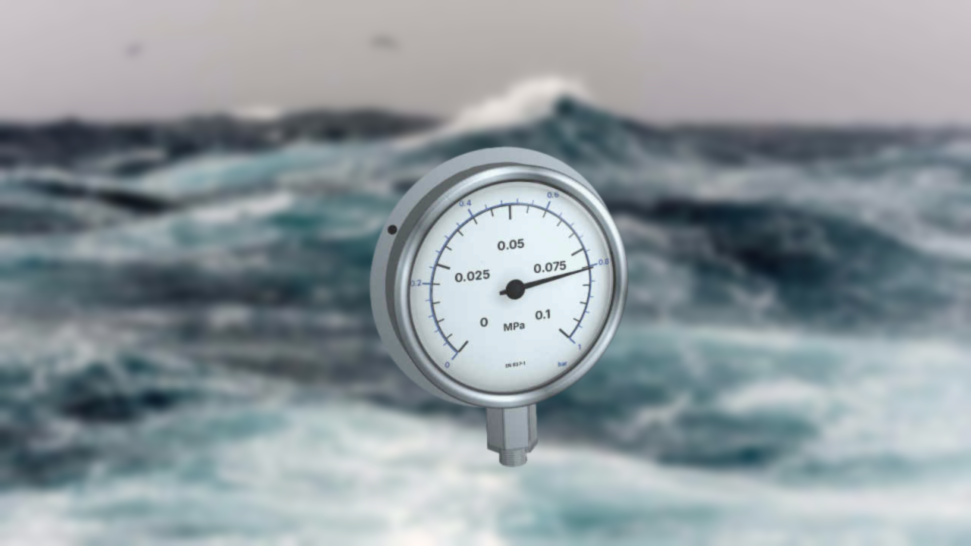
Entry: 0.08MPa
